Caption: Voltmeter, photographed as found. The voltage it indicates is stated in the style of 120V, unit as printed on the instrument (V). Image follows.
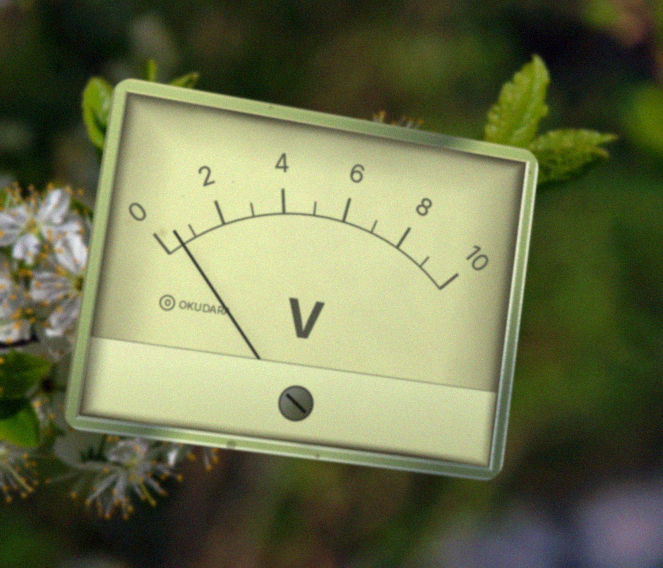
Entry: 0.5V
